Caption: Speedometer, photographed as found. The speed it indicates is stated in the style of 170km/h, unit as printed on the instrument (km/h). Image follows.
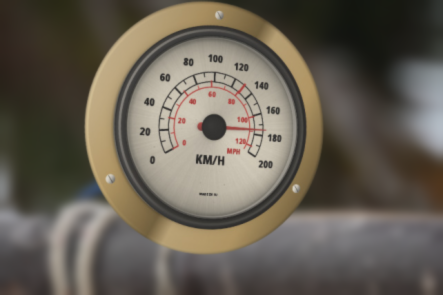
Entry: 175km/h
